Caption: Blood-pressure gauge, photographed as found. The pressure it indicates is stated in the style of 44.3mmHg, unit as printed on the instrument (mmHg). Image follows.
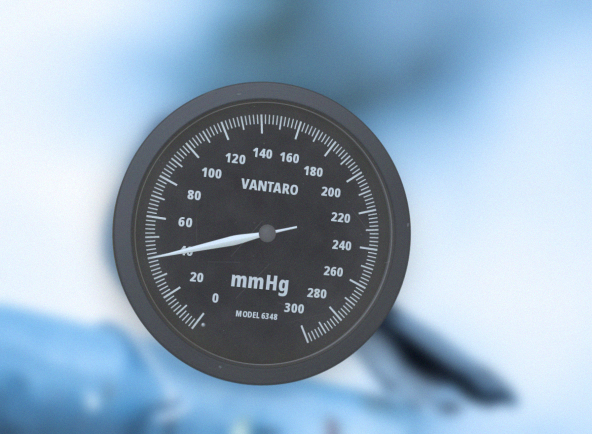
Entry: 40mmHg
